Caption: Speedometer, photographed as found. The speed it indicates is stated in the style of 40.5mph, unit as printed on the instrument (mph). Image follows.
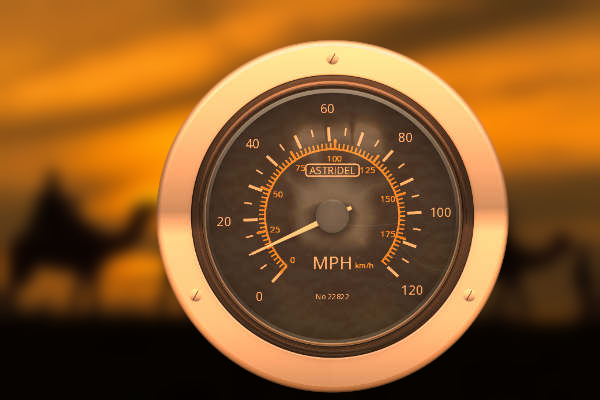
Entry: 10mph
